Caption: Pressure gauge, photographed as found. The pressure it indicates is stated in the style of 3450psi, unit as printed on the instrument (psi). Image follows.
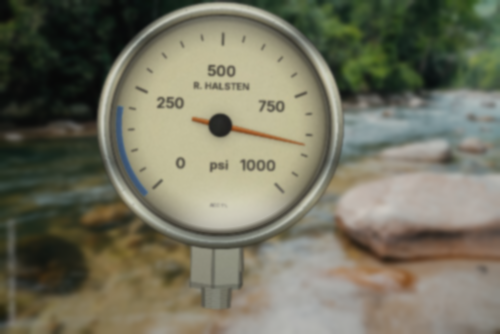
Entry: 875psi
